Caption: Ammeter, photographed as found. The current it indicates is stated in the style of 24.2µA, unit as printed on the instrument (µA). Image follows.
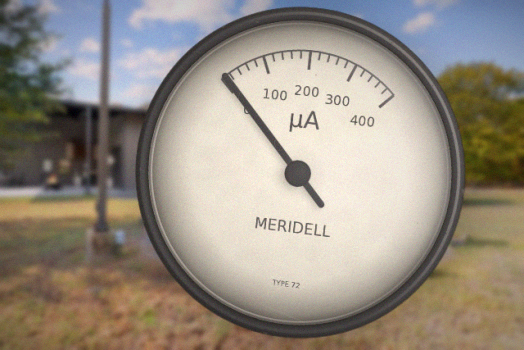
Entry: 10µA
